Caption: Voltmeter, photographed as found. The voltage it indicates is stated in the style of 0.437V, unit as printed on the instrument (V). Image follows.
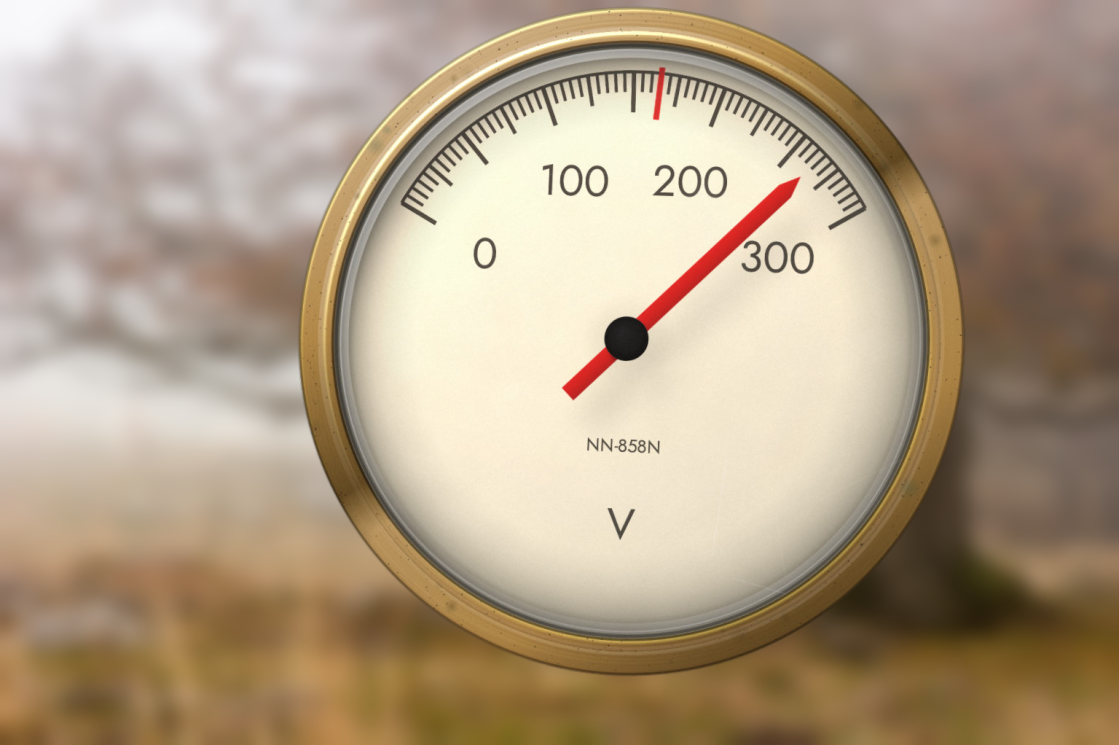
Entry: 265V
